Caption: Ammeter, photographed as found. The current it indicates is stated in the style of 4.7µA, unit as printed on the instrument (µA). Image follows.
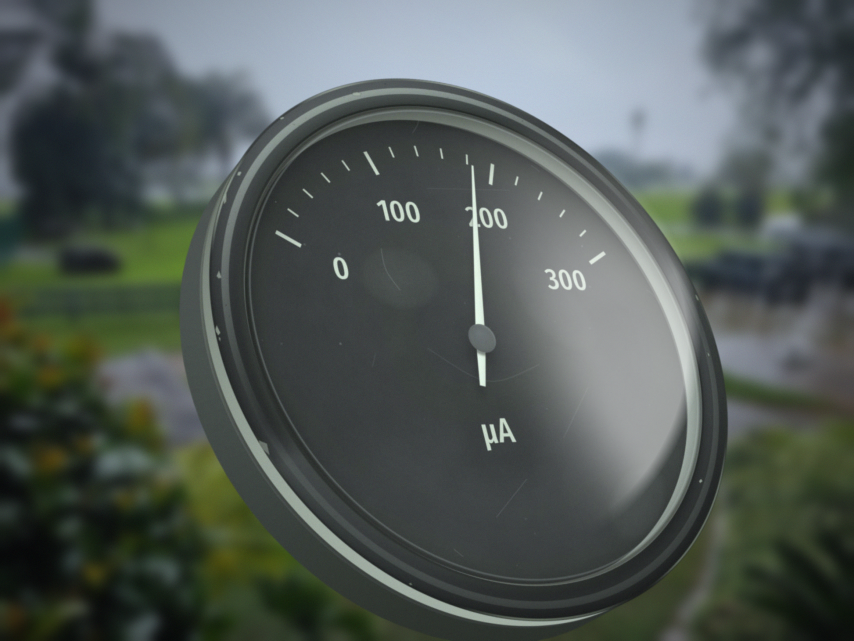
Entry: 180µA
